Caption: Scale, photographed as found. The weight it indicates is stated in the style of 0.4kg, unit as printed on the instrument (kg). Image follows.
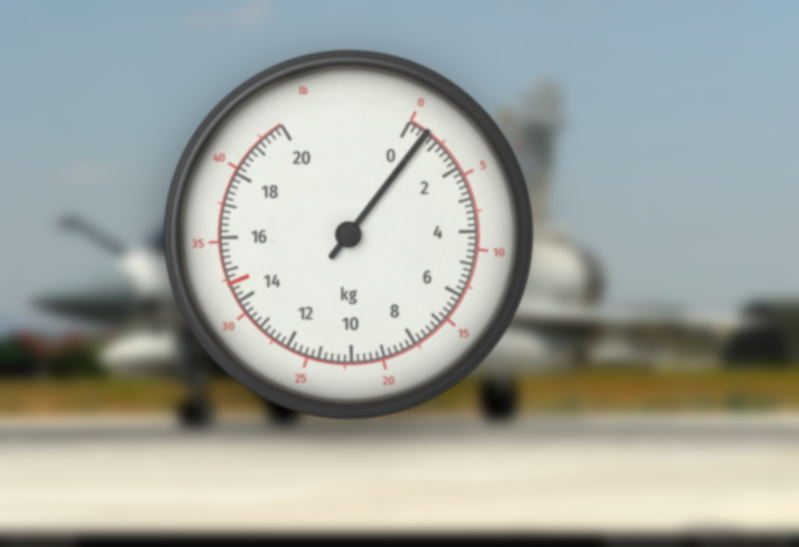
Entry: 0.6kg
